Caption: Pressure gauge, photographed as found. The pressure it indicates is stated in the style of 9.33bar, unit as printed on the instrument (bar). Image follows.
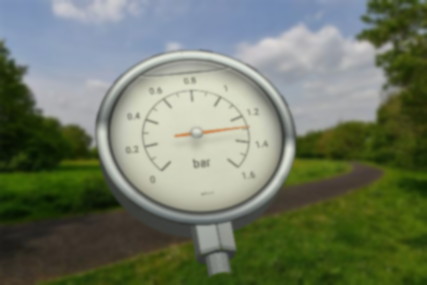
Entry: 1.3bar
